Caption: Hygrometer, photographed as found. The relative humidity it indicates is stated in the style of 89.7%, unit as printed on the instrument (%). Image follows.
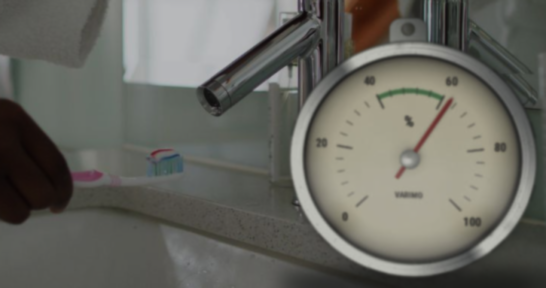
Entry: 62%
